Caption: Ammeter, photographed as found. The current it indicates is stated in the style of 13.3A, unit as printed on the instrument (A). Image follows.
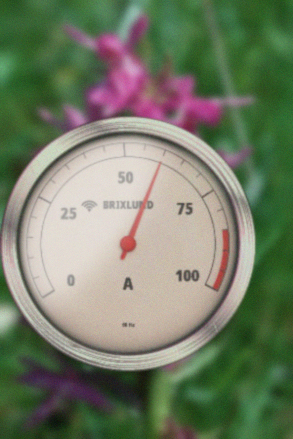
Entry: 60A
